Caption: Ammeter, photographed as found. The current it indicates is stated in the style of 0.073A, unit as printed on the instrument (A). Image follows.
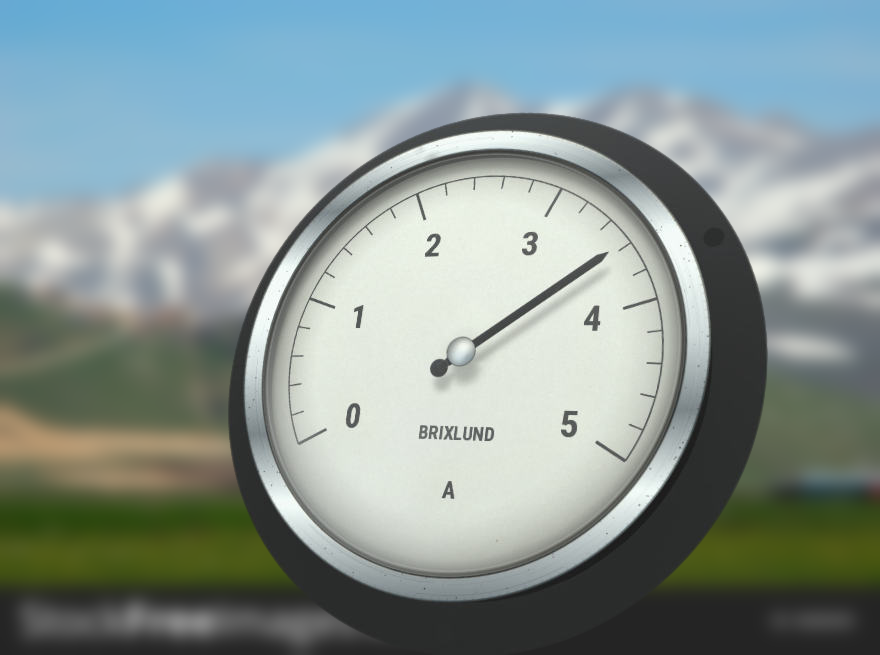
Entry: 3.6A
